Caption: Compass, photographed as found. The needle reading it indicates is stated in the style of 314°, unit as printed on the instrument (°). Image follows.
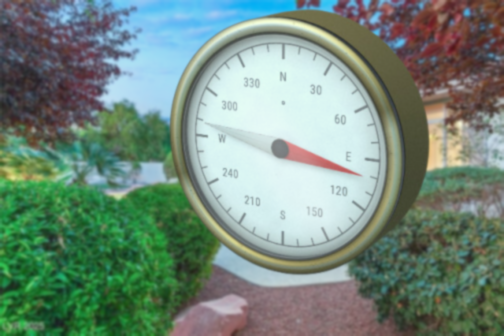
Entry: 100°
